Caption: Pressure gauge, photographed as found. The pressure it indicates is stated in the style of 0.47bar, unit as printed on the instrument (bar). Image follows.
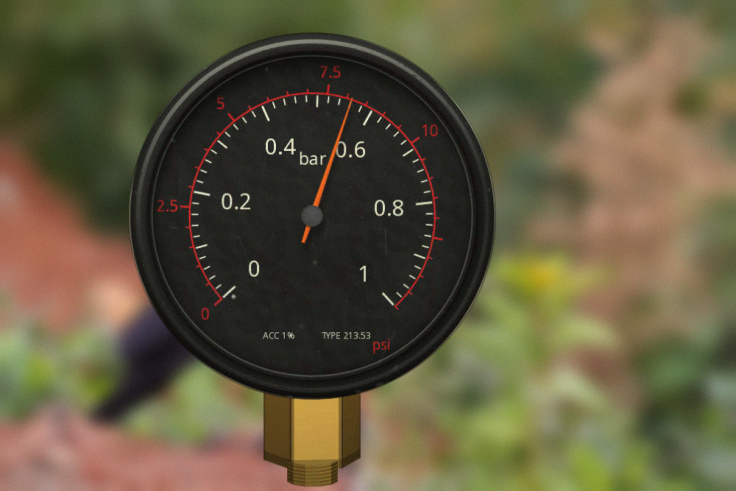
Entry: 0.56bar
